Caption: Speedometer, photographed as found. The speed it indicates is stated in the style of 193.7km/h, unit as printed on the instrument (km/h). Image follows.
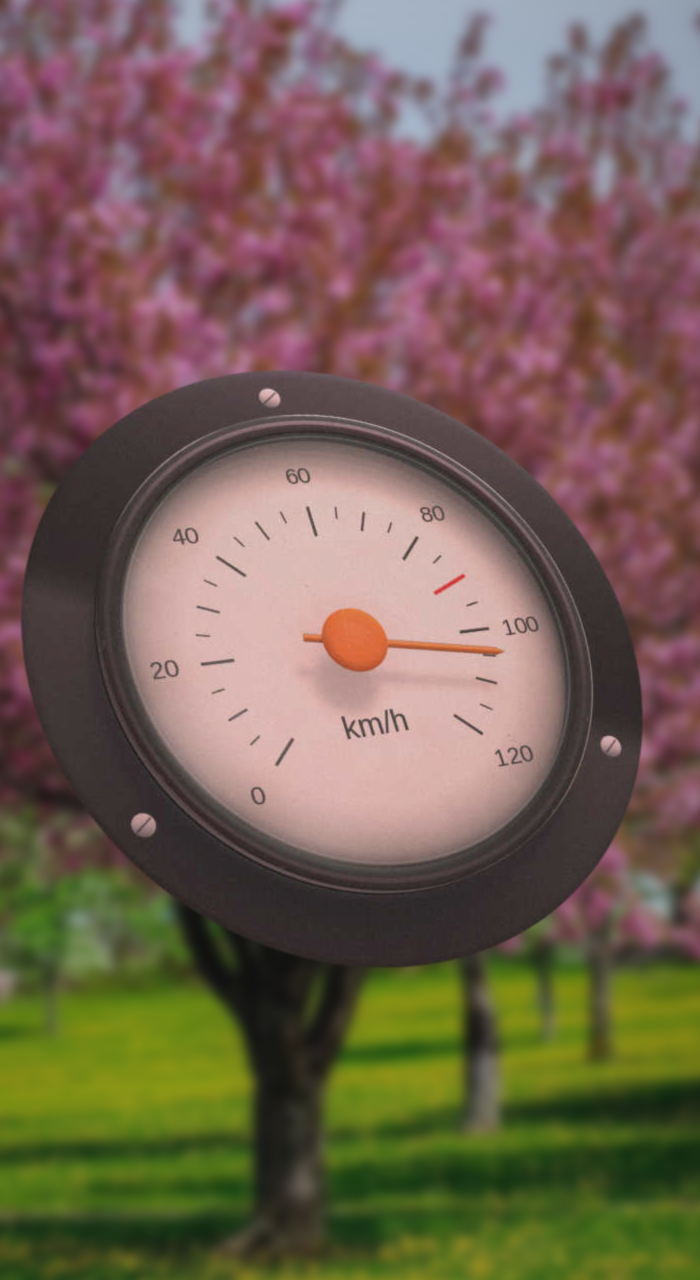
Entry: 105km/h
